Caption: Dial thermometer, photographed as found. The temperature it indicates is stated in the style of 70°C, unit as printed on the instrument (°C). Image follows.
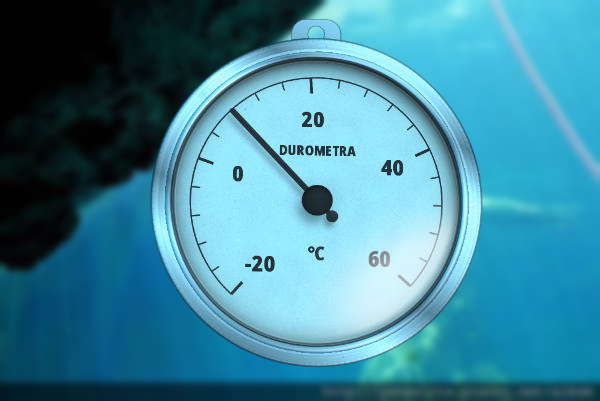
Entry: 8°C
